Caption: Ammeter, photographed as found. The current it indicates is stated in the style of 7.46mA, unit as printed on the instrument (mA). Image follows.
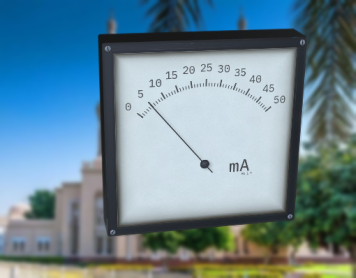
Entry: 5mA
